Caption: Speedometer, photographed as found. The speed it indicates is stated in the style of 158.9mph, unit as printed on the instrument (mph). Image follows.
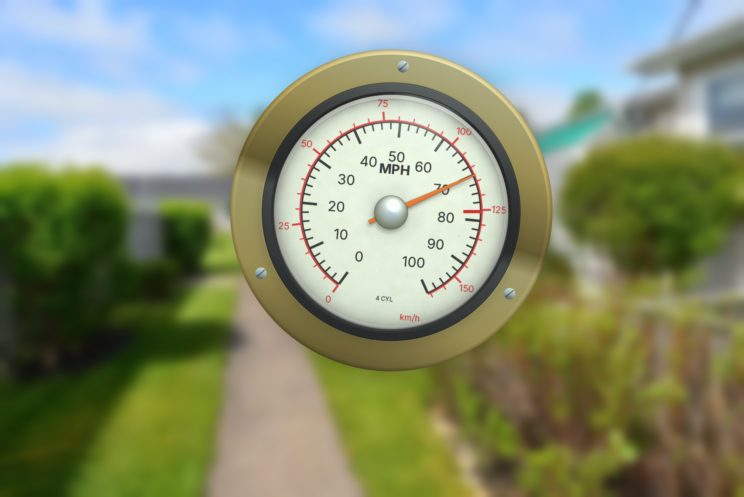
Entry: 70mph
